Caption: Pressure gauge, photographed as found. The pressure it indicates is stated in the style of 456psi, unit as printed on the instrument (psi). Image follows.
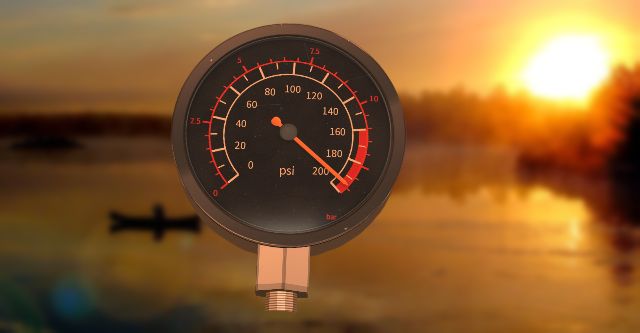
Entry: 195psi
